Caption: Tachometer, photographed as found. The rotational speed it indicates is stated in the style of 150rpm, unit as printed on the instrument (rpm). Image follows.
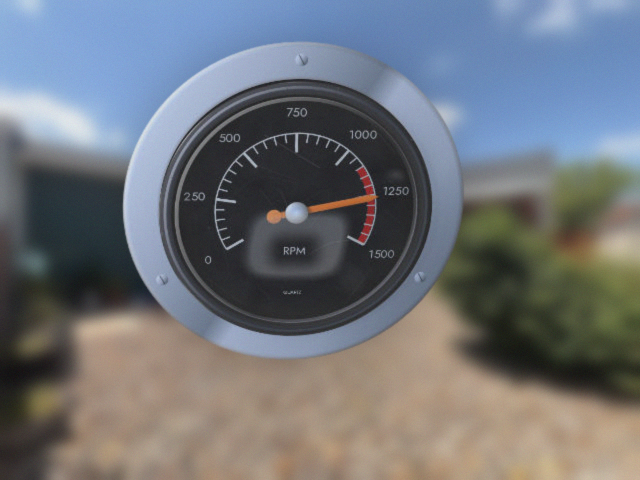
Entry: 1250rpm
